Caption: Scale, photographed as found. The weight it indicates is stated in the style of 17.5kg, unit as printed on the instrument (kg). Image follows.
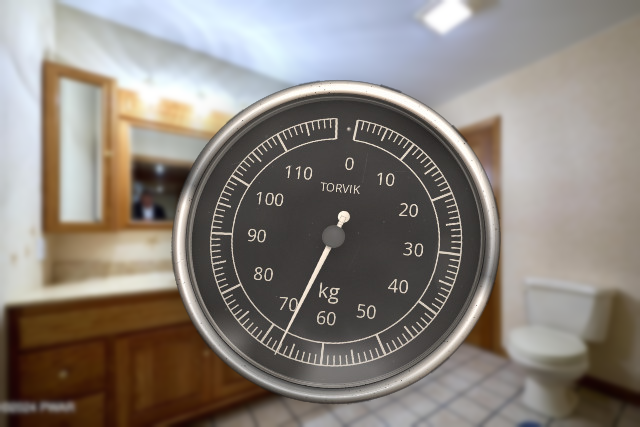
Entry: 67kg
